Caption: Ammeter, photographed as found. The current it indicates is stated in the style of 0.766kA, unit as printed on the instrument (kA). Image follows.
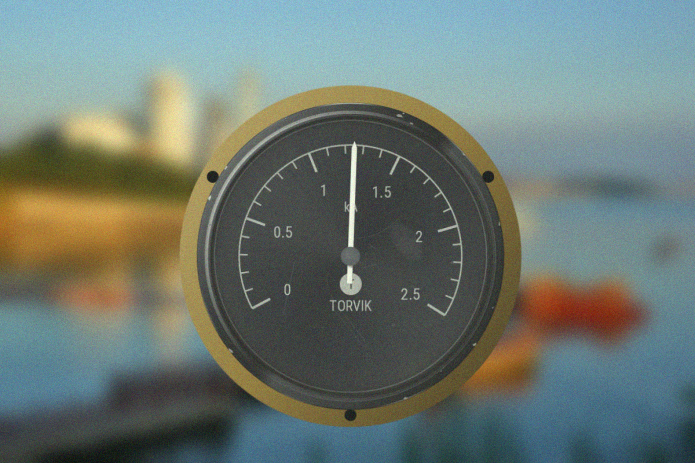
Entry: 1.25kA
